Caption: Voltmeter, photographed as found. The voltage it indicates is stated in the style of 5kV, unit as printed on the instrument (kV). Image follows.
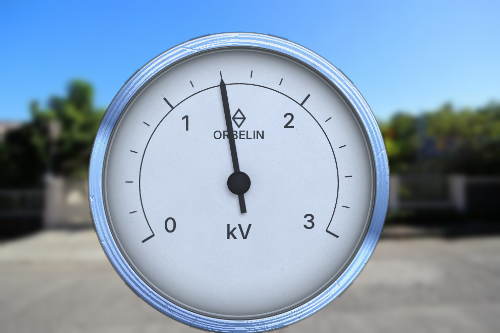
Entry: 1.4kV
